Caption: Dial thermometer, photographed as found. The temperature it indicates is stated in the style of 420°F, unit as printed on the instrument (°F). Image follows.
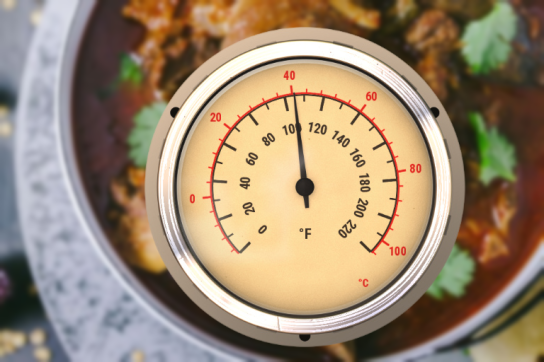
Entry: 105°F
